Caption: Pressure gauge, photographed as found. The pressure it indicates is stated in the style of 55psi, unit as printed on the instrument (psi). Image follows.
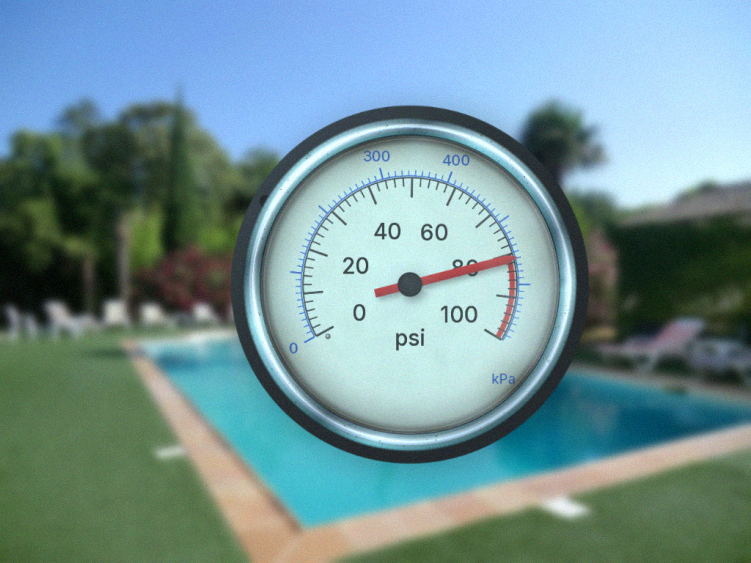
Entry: 81psi
